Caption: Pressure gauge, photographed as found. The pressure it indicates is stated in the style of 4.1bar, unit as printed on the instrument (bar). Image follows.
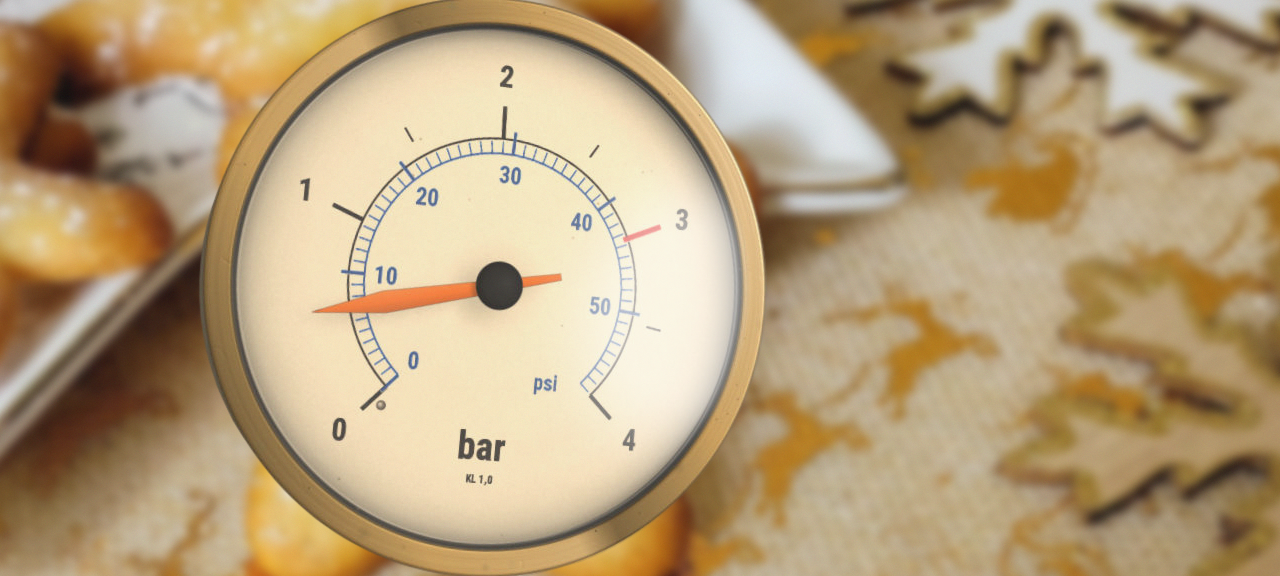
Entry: 0.5bar
